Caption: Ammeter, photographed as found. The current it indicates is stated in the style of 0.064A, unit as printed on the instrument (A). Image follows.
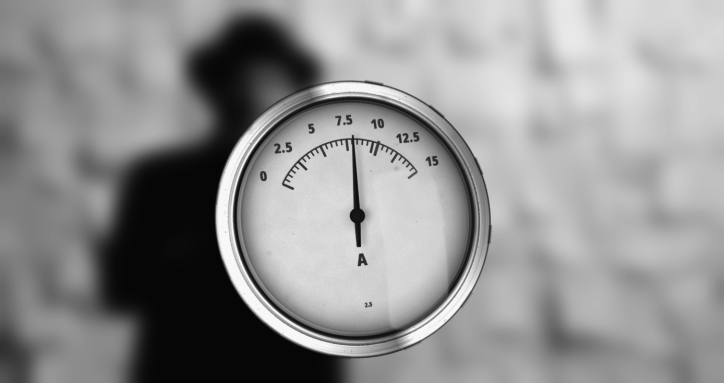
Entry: 8A
